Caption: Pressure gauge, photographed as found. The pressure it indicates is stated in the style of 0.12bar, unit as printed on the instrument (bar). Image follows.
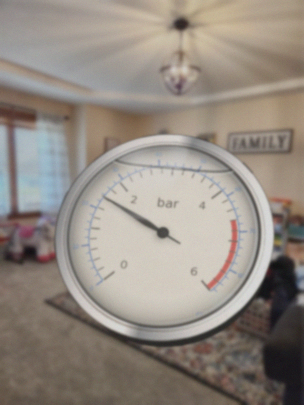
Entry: 1.6bar
